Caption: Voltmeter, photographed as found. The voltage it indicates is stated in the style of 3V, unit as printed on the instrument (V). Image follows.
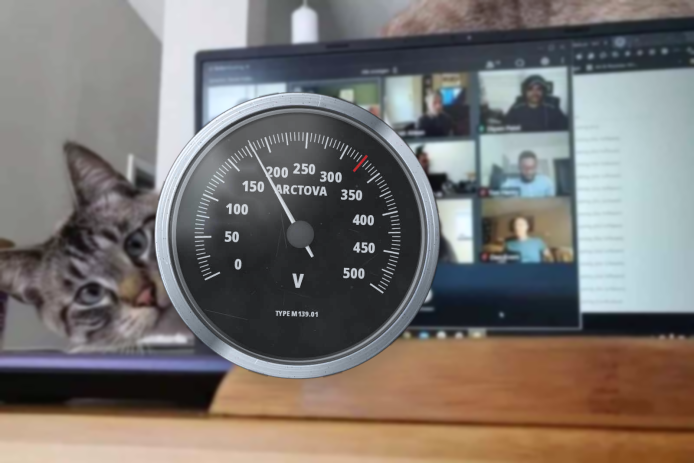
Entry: 180V
